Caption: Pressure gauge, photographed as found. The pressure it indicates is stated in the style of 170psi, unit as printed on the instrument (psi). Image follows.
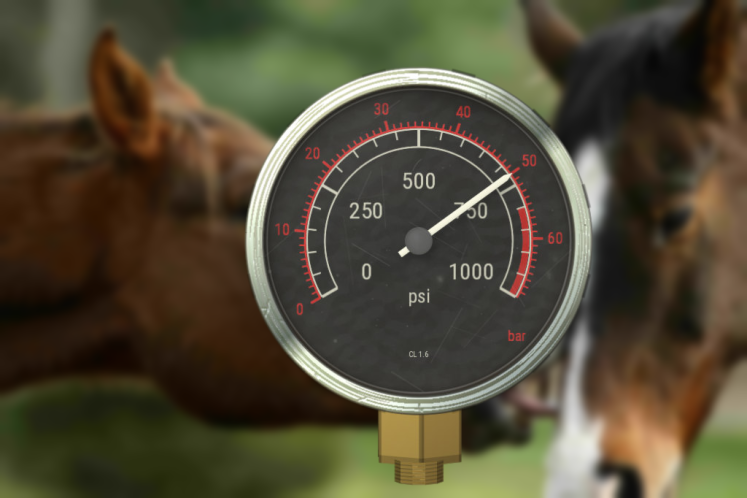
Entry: 725psi
